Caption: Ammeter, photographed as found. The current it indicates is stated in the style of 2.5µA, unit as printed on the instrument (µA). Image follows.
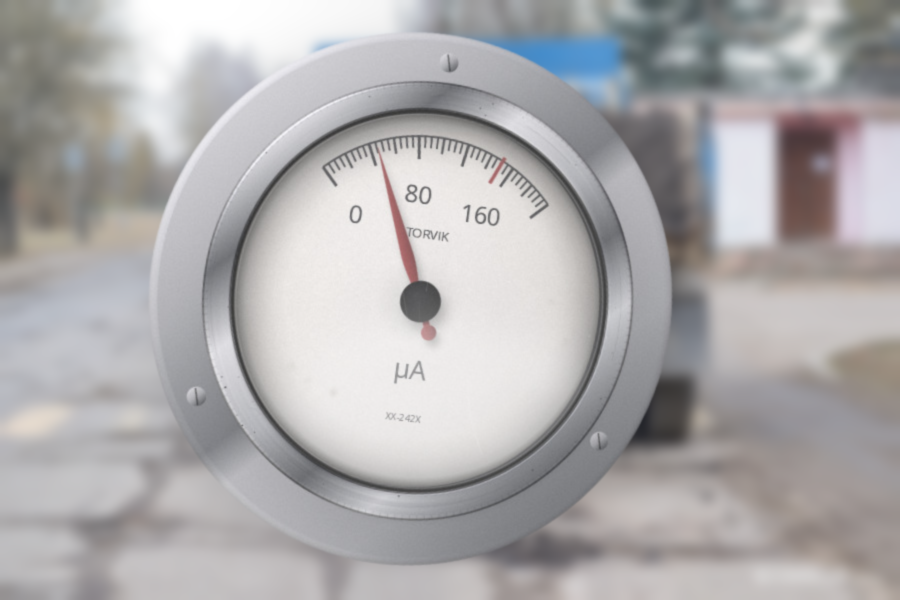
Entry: 45µA
